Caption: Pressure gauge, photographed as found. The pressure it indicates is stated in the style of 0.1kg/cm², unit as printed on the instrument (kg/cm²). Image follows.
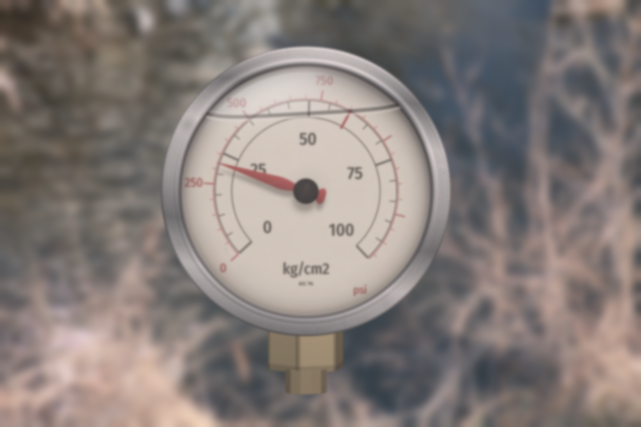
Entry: 22.5kg/cm²
